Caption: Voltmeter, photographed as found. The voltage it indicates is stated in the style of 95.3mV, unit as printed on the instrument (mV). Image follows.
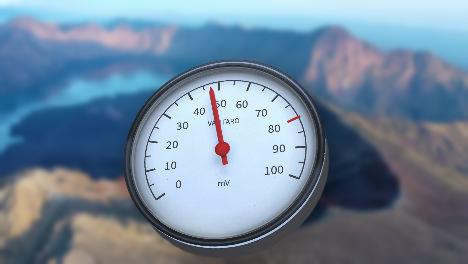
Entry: 47.5mV
